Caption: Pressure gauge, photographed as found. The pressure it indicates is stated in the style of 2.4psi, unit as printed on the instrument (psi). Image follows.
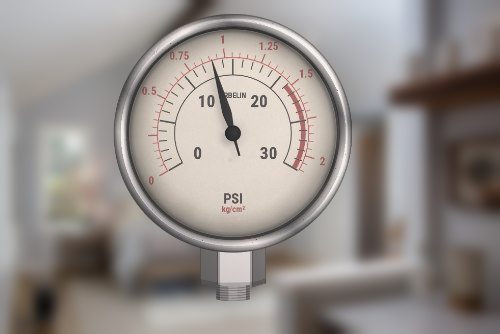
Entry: 13psi
